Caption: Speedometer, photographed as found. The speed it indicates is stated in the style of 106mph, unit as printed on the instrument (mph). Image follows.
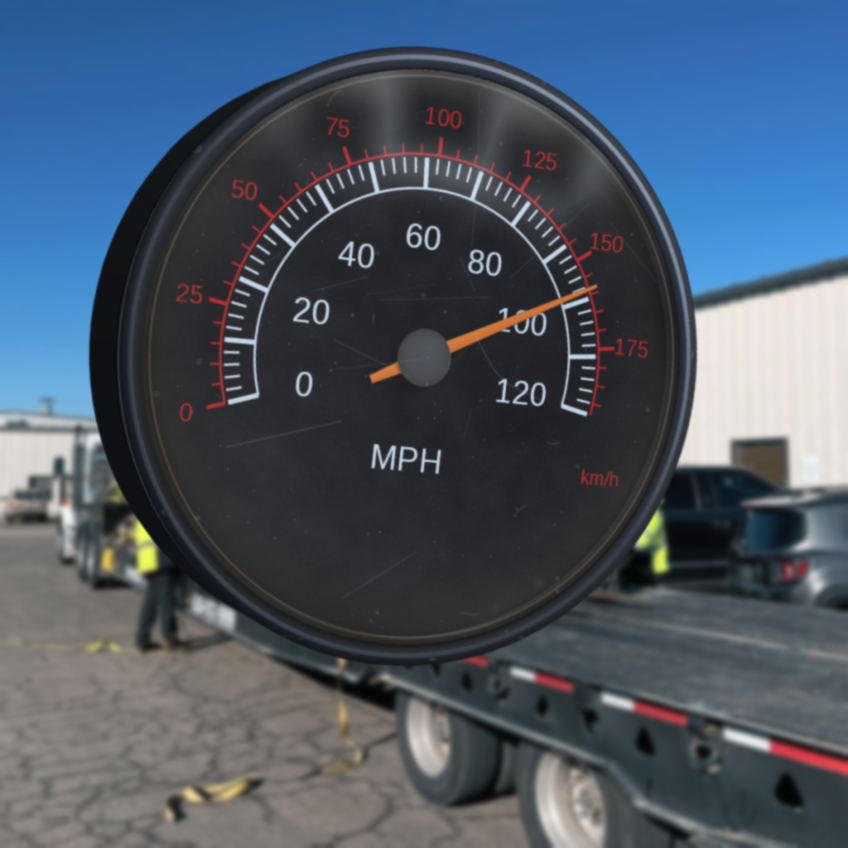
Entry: 98mph
